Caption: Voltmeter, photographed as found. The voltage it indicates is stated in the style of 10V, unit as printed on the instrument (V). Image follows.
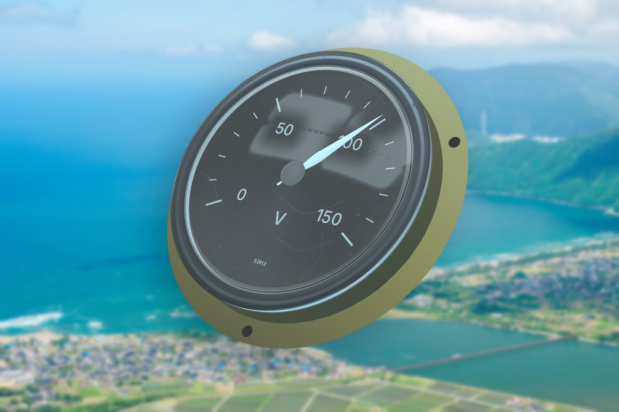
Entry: 100V
